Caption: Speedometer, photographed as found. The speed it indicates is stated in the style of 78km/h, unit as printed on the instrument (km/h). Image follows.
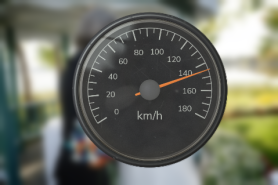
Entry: 145km/h
